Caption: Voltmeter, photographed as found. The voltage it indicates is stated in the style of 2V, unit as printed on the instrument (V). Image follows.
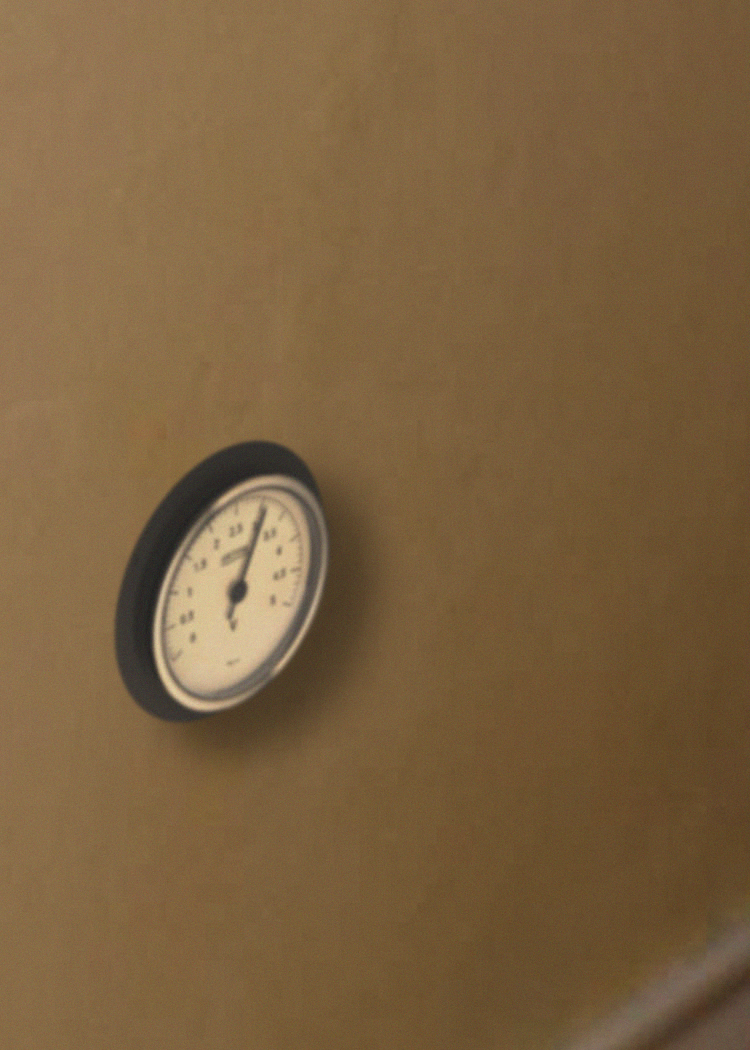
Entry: 3V
